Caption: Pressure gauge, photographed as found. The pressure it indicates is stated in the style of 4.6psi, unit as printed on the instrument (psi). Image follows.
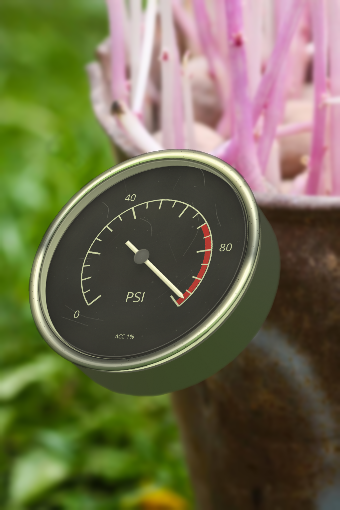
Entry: 97.5psi
